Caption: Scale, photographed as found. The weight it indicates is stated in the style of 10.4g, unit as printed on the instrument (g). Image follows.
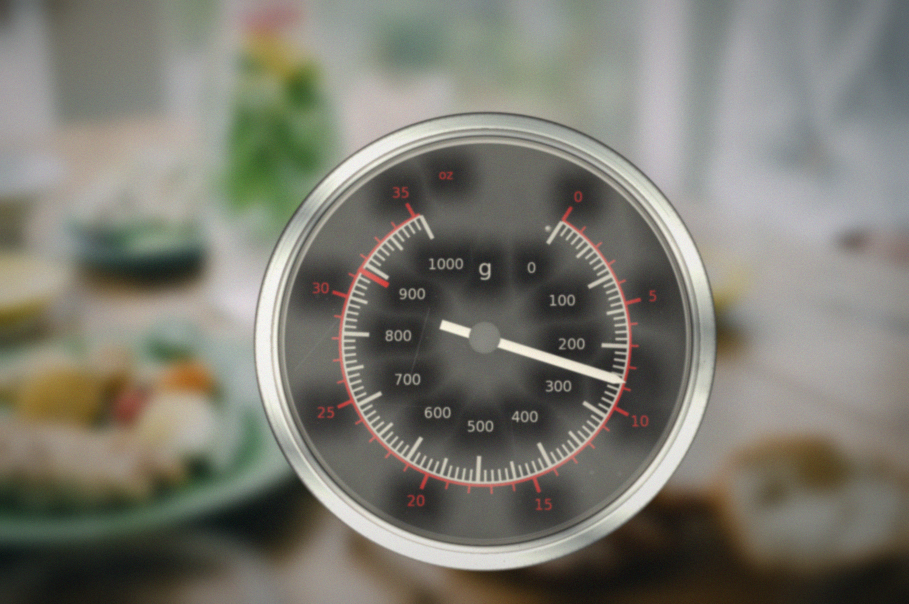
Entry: 250g
